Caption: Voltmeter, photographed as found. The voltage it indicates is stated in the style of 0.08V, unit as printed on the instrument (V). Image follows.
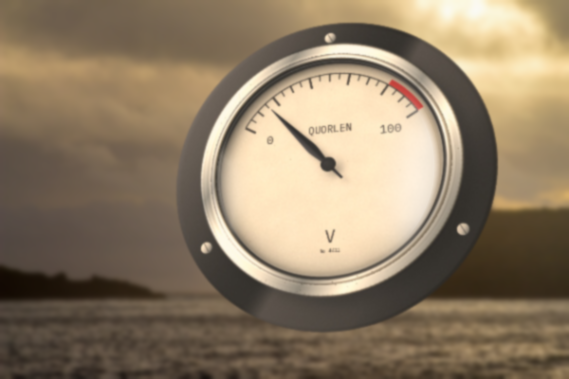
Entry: 15V
